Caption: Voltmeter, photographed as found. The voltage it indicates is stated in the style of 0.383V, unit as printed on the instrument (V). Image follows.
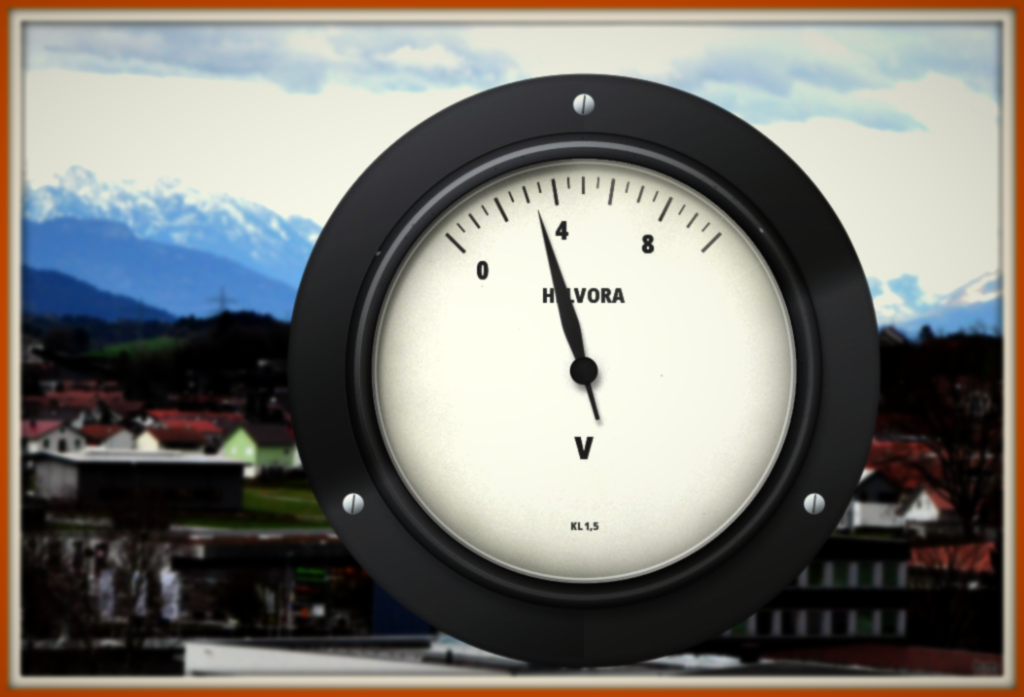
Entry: 3.25V
